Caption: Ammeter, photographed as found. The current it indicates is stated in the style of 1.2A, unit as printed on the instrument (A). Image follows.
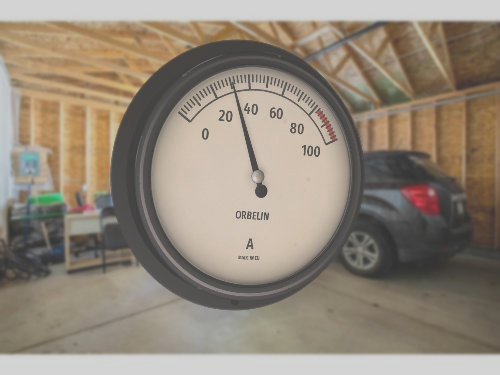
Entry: 30A
